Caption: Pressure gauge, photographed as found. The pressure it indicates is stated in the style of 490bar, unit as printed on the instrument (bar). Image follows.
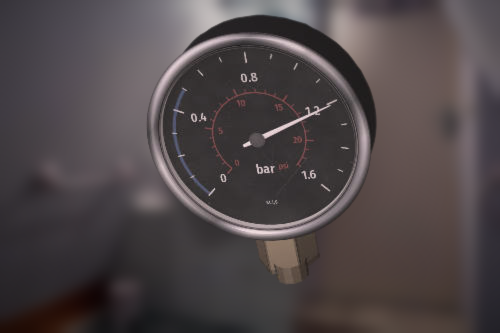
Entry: 1.2bar
